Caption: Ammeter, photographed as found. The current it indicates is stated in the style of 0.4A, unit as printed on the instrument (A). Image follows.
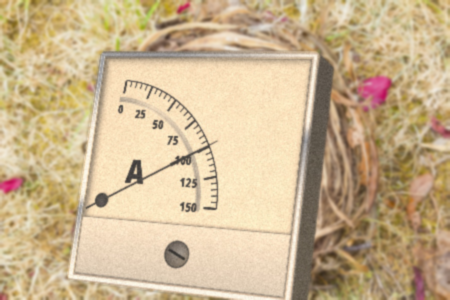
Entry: 100A
